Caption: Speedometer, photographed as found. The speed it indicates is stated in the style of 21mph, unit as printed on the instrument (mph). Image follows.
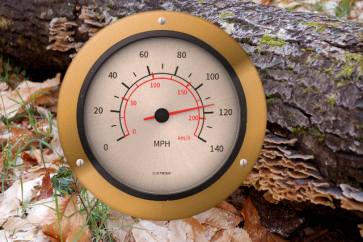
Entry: 115mph
